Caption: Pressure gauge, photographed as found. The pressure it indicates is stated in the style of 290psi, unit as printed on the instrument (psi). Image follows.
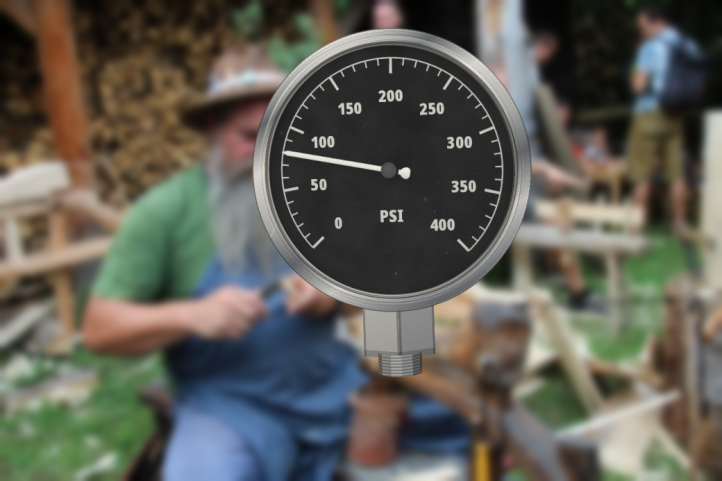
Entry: 80psi
